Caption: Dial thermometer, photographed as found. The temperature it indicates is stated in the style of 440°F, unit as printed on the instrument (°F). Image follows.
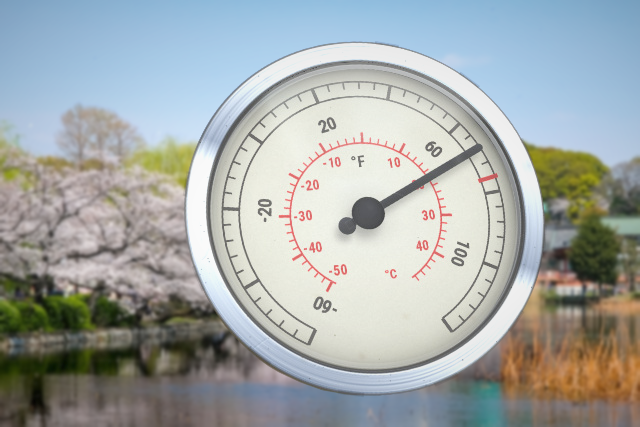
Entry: 68°F
